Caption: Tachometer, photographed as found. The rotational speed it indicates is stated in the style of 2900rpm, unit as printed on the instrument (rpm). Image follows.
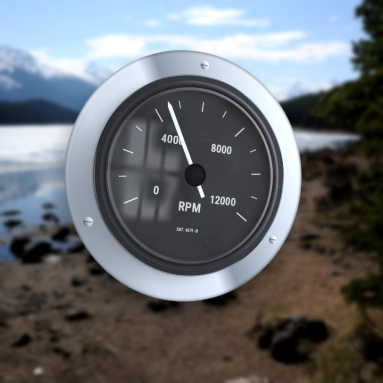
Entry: 4500rpm
